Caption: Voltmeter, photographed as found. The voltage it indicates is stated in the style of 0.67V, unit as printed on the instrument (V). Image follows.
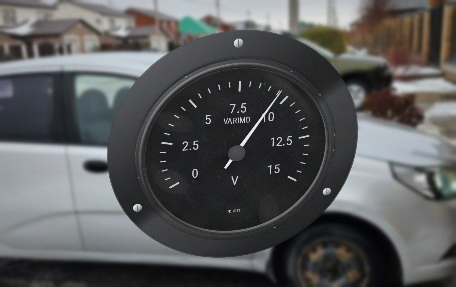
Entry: 9.5V
